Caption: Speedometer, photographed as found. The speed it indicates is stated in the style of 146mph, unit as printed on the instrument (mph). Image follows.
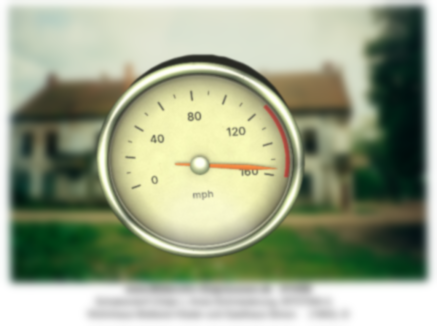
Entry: 155mph
